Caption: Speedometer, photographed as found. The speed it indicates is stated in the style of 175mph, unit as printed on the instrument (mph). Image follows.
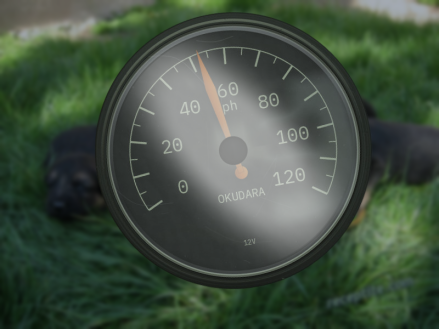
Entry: 52.5mph
